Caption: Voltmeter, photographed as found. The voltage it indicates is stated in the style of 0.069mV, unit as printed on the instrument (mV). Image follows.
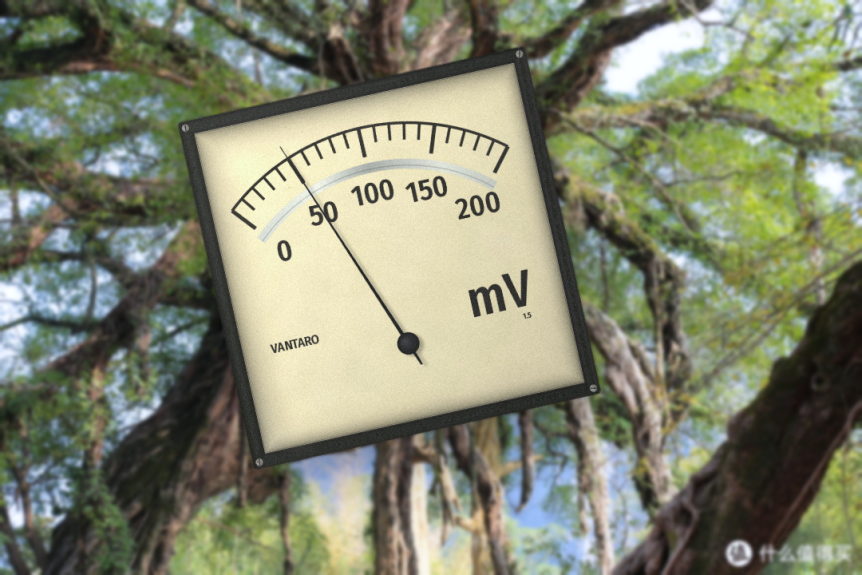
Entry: 50mV
